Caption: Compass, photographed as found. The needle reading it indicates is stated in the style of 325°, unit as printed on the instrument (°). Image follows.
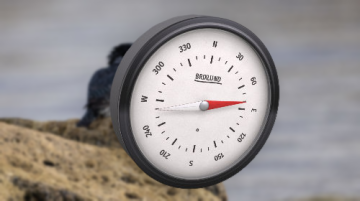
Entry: 80°
